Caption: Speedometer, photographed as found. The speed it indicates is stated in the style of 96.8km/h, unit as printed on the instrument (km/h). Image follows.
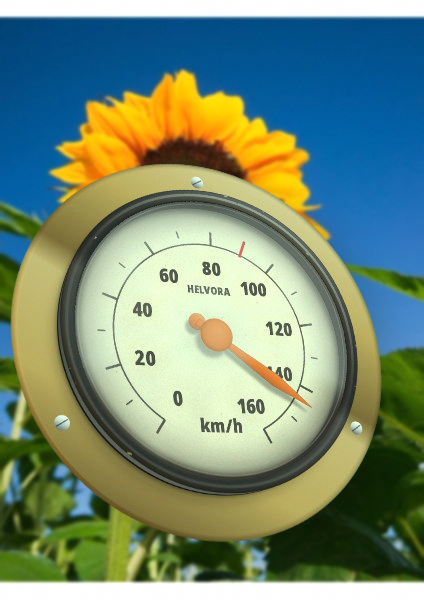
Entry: 145km/h
